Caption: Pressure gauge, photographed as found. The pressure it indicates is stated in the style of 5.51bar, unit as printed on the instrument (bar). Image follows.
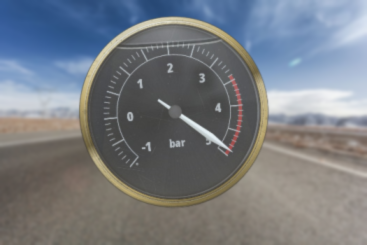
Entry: 4.9bar
